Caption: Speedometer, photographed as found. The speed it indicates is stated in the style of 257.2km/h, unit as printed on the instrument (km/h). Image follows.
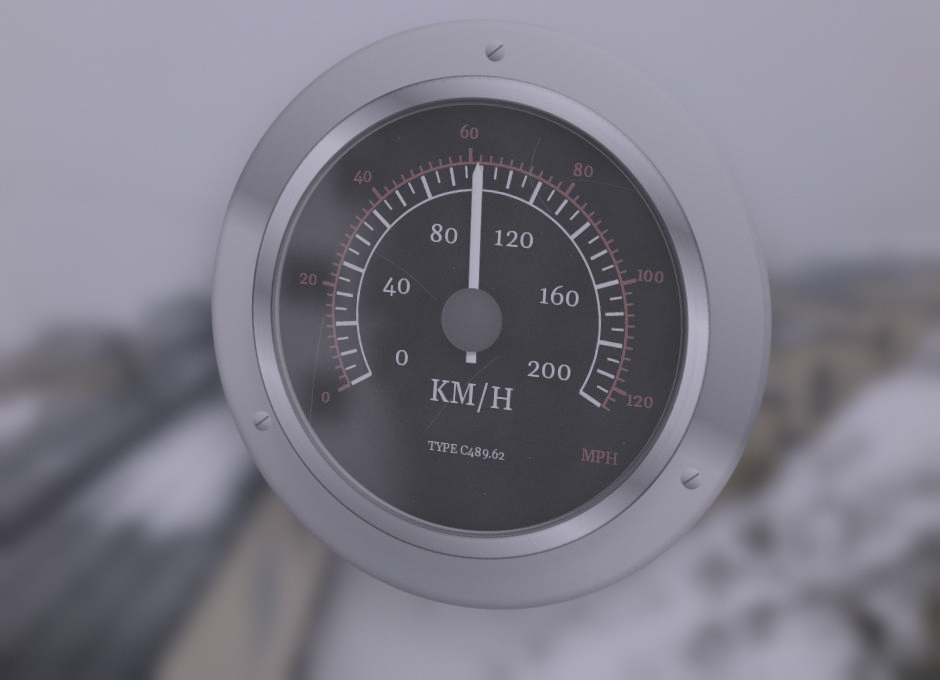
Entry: 100km/h
